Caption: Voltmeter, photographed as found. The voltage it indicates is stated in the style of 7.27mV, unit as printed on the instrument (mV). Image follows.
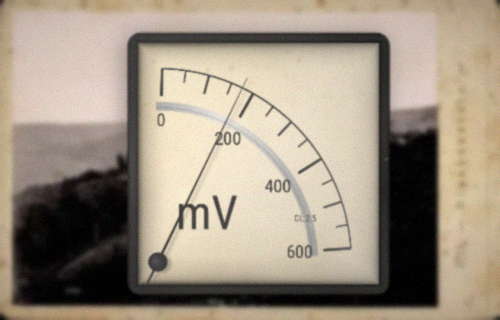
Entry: 175mV
